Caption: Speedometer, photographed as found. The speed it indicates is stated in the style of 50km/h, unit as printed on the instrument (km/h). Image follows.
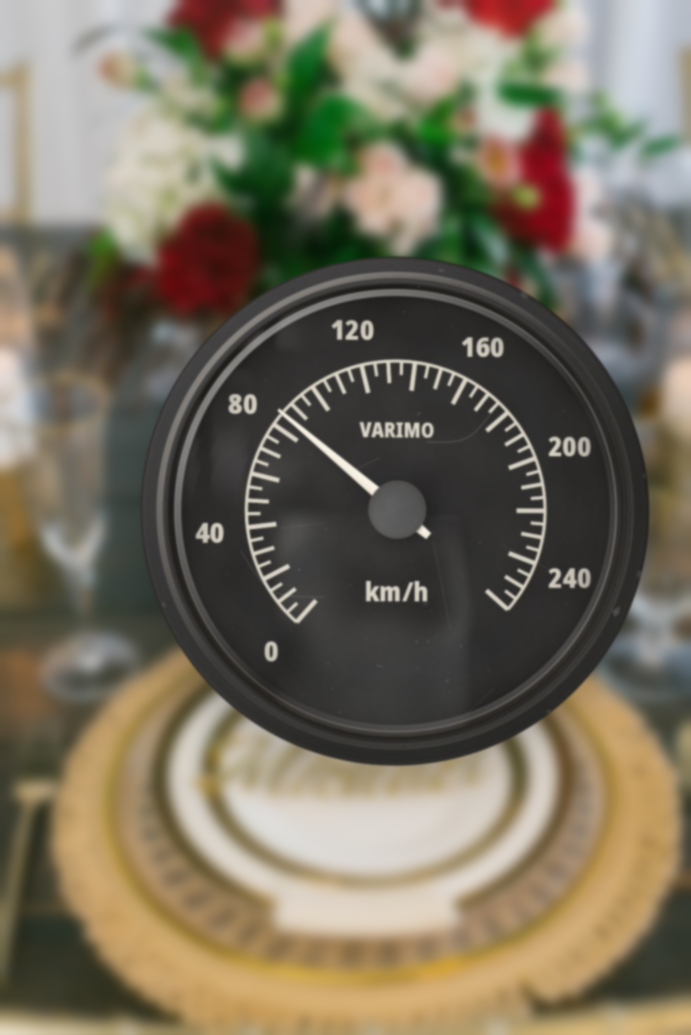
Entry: 85km/h
